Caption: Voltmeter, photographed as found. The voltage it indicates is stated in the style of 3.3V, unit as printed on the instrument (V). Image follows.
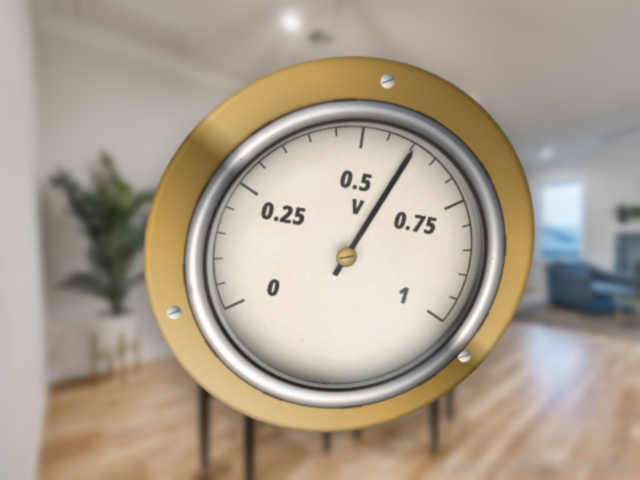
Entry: 0.6V
